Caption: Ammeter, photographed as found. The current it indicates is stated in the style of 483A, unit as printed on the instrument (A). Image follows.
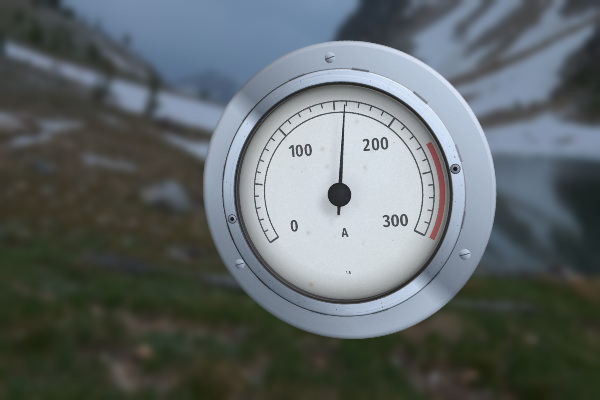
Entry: 160A
